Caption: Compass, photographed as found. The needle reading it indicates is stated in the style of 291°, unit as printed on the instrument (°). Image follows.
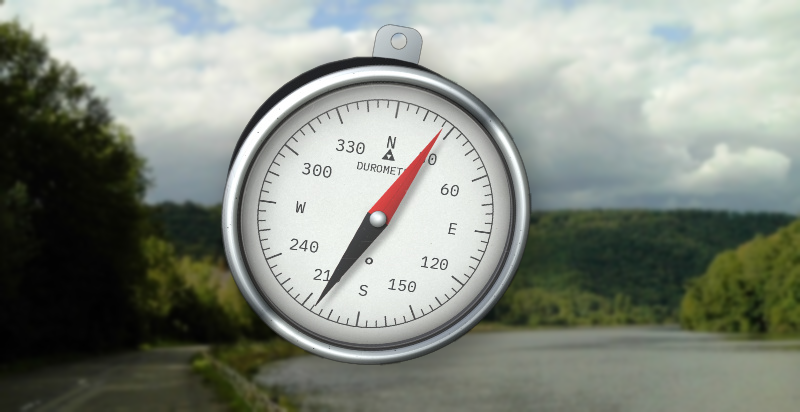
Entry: 25°
